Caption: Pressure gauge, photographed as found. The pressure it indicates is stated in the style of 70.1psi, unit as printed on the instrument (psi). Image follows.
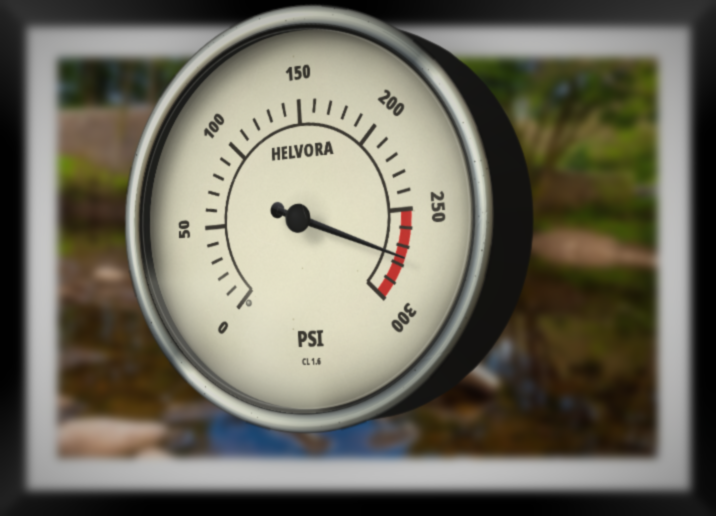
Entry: 275psi
